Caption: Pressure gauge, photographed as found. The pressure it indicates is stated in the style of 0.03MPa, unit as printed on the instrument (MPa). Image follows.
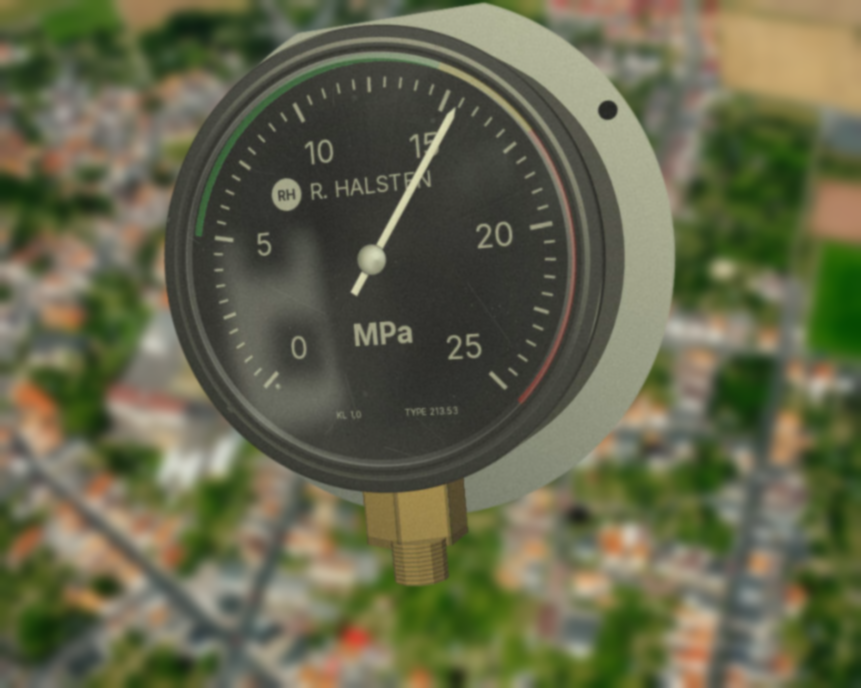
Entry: 15.5MPa
